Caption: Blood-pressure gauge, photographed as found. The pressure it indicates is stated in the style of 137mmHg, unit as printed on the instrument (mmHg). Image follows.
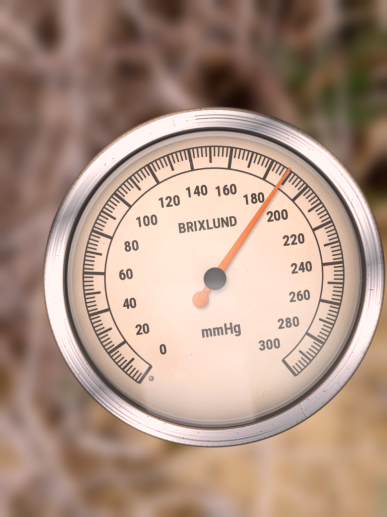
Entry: 188mmHg
